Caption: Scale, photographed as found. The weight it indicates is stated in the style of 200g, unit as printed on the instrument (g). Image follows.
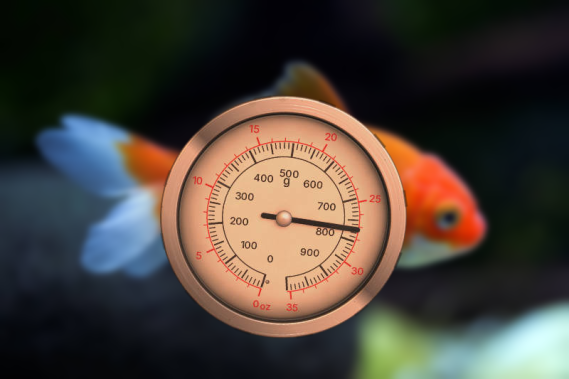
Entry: 770g
